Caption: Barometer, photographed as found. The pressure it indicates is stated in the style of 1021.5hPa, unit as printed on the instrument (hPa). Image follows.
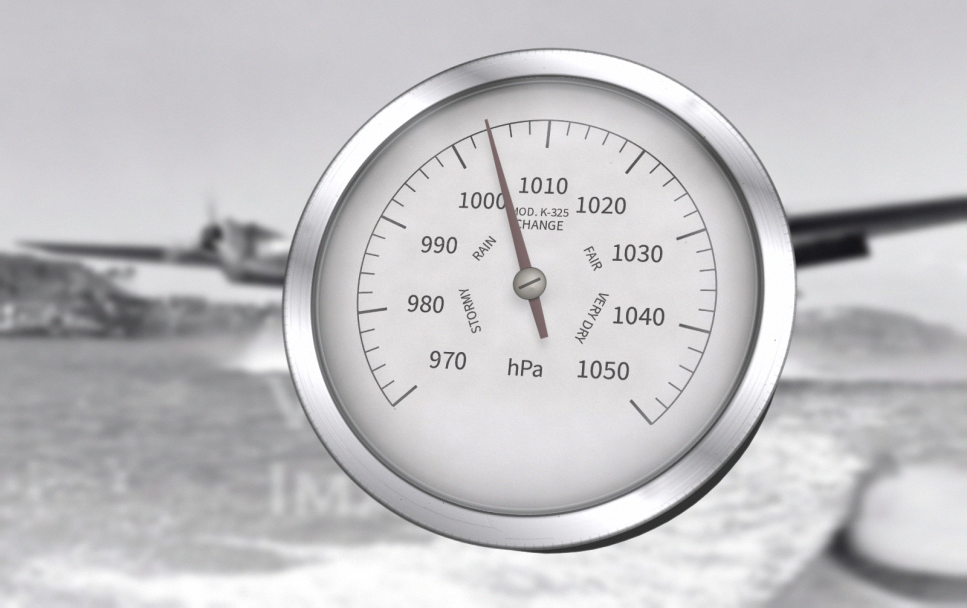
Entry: 1004hPa
